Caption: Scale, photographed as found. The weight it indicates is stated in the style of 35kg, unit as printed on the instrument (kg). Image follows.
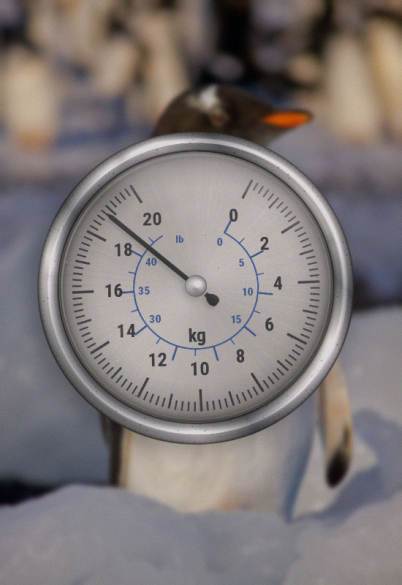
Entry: 18.8kg
